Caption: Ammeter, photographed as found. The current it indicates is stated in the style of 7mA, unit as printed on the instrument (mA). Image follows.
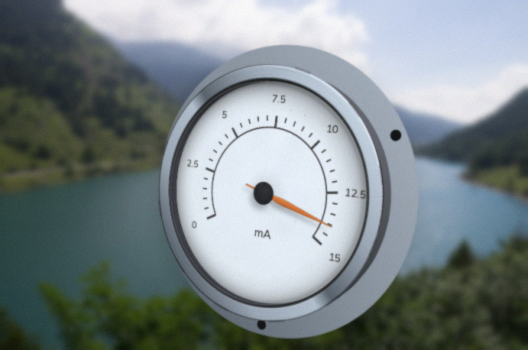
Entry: 14mA
